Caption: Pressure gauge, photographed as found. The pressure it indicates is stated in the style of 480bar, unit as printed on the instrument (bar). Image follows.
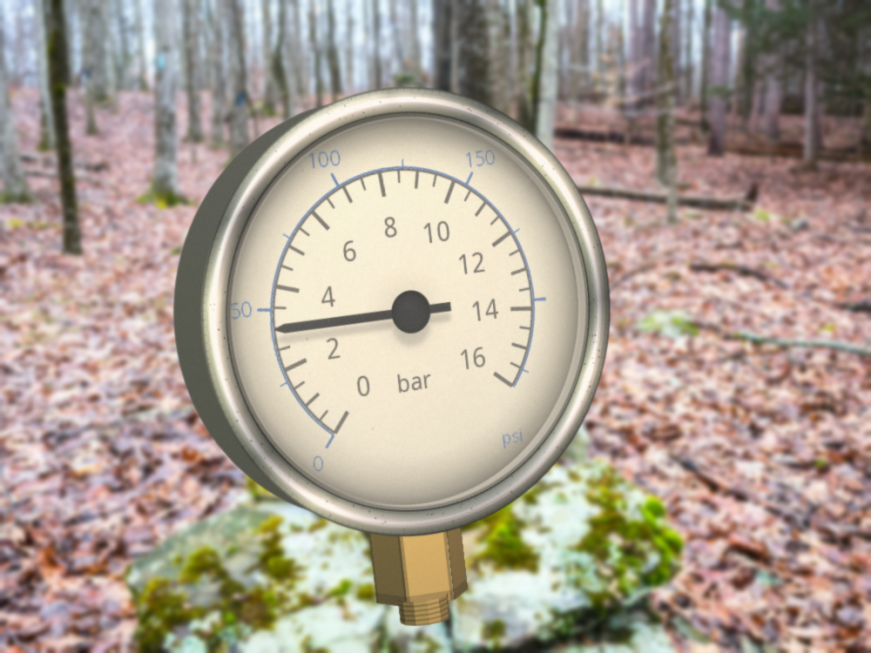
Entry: 3bar
